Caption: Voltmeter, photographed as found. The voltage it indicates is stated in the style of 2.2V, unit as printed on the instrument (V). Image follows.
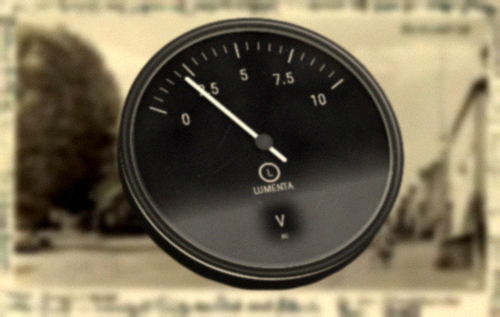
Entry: 2V
